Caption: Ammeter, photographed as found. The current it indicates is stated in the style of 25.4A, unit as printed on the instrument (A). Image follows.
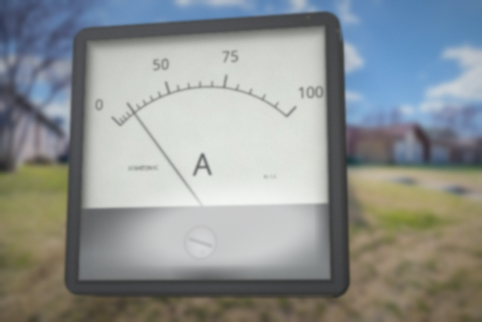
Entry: 25A
